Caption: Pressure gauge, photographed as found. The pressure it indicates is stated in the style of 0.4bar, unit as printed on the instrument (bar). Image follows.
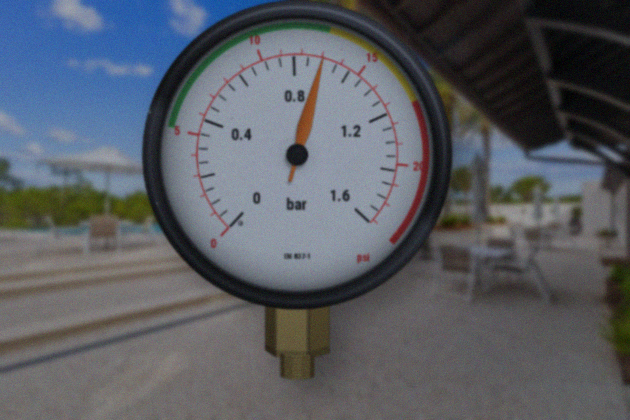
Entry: 0.9bar
